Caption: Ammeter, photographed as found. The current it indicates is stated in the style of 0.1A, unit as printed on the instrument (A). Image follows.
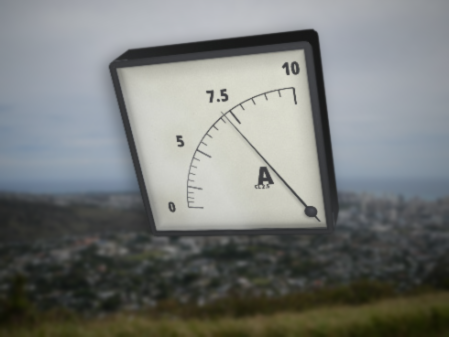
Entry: 7.25A
